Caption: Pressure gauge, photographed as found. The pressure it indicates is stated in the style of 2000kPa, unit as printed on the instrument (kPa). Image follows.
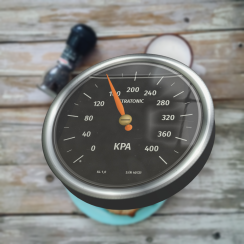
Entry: 160kPa
